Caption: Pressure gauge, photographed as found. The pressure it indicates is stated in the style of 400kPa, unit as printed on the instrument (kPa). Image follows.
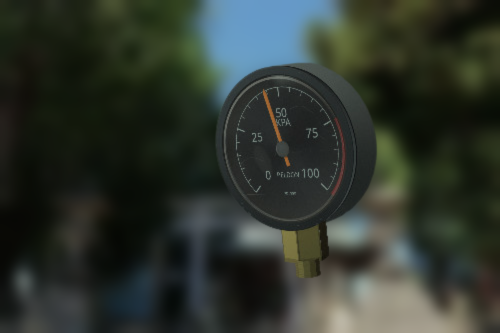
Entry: 45kPa
